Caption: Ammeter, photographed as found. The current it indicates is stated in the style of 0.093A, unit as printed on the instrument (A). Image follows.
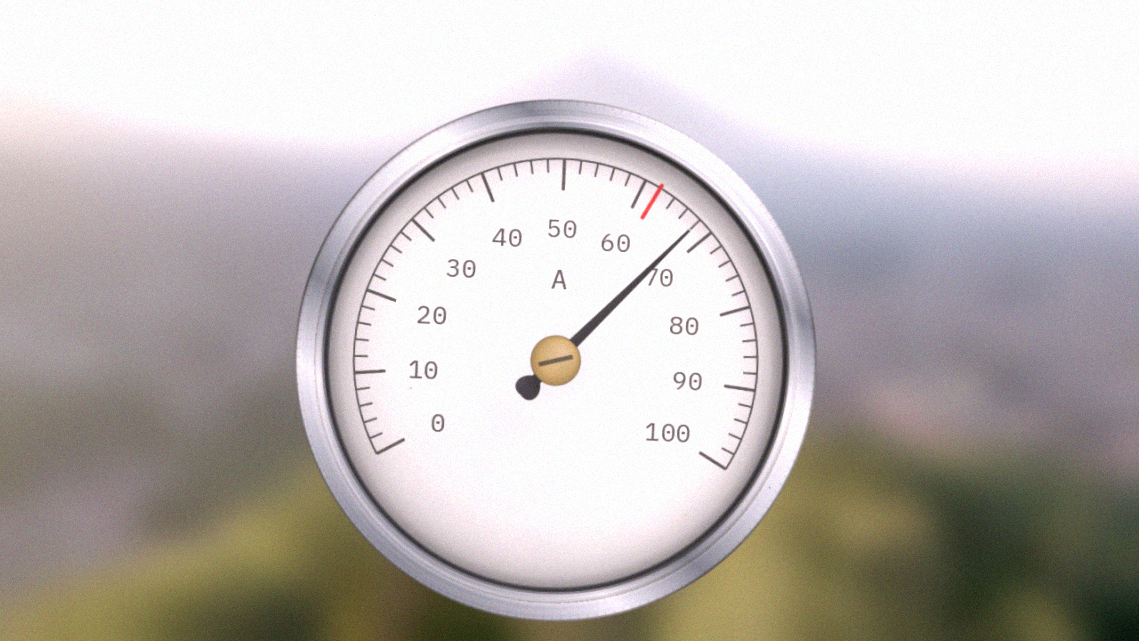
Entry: 68A
